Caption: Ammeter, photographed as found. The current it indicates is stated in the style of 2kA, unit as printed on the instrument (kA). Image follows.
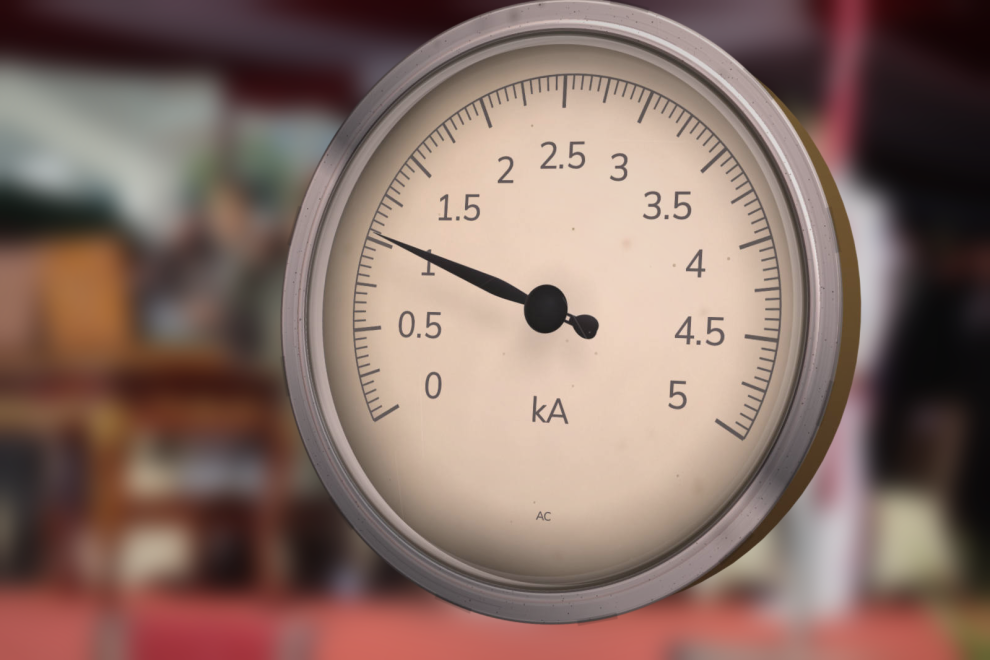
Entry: 1.05kA
